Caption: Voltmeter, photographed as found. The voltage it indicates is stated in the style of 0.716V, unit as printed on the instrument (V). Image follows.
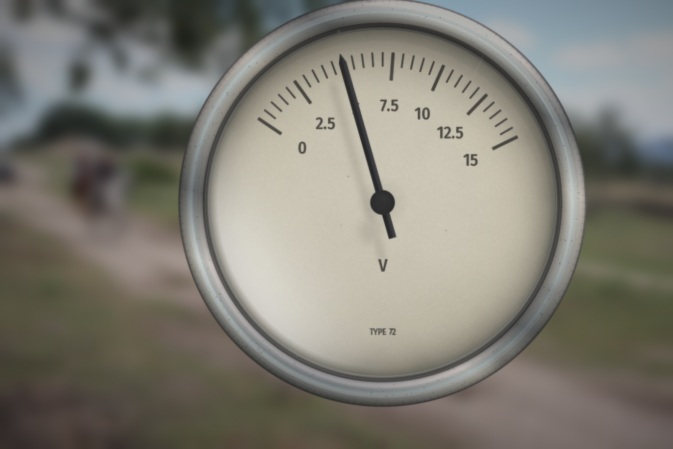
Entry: 5V
